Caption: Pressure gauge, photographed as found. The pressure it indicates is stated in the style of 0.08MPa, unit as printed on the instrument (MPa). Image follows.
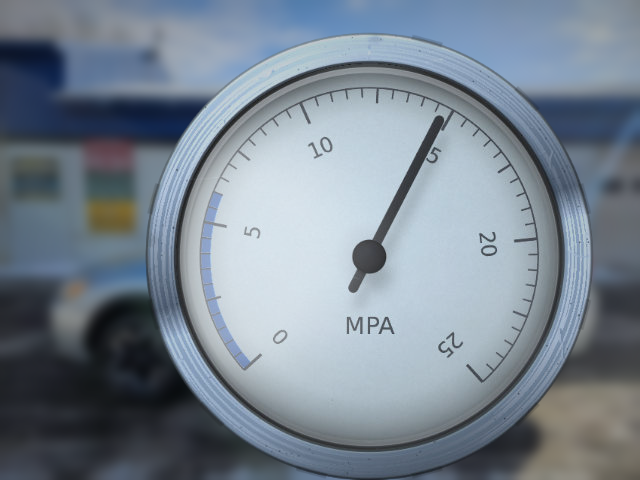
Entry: 14.75MPa
